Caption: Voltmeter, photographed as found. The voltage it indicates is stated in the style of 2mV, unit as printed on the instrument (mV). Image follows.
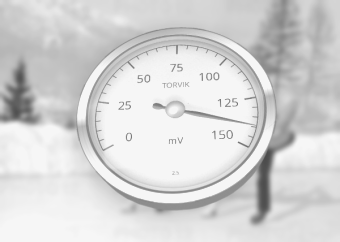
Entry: 140mV
